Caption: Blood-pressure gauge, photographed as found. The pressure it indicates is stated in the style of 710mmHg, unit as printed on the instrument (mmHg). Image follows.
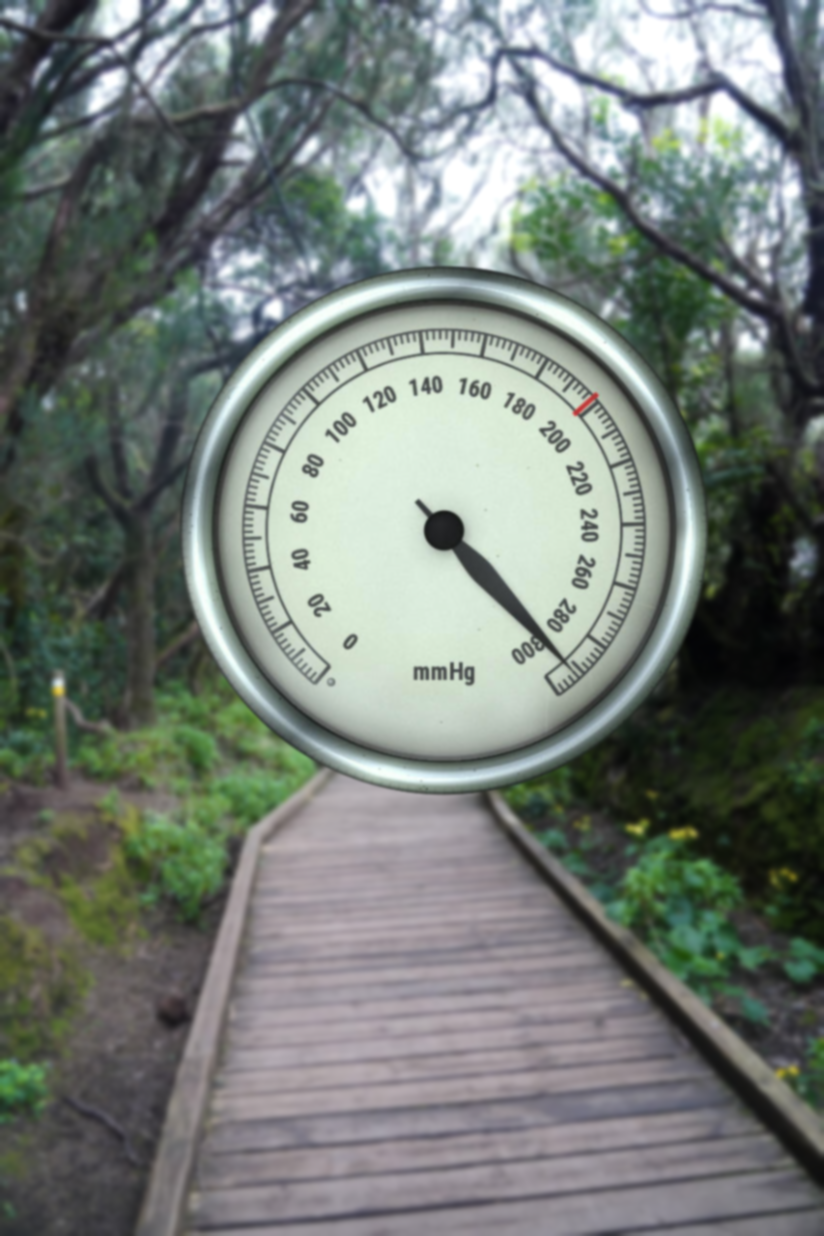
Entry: 292mmHg
